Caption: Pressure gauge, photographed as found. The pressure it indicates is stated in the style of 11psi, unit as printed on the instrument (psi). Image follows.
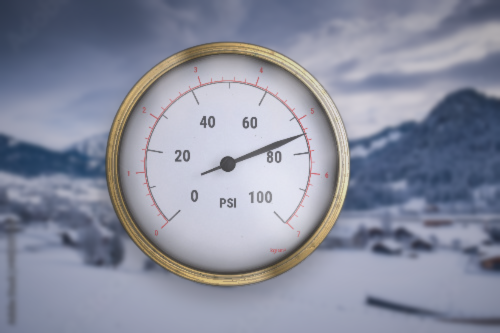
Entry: 75psi
